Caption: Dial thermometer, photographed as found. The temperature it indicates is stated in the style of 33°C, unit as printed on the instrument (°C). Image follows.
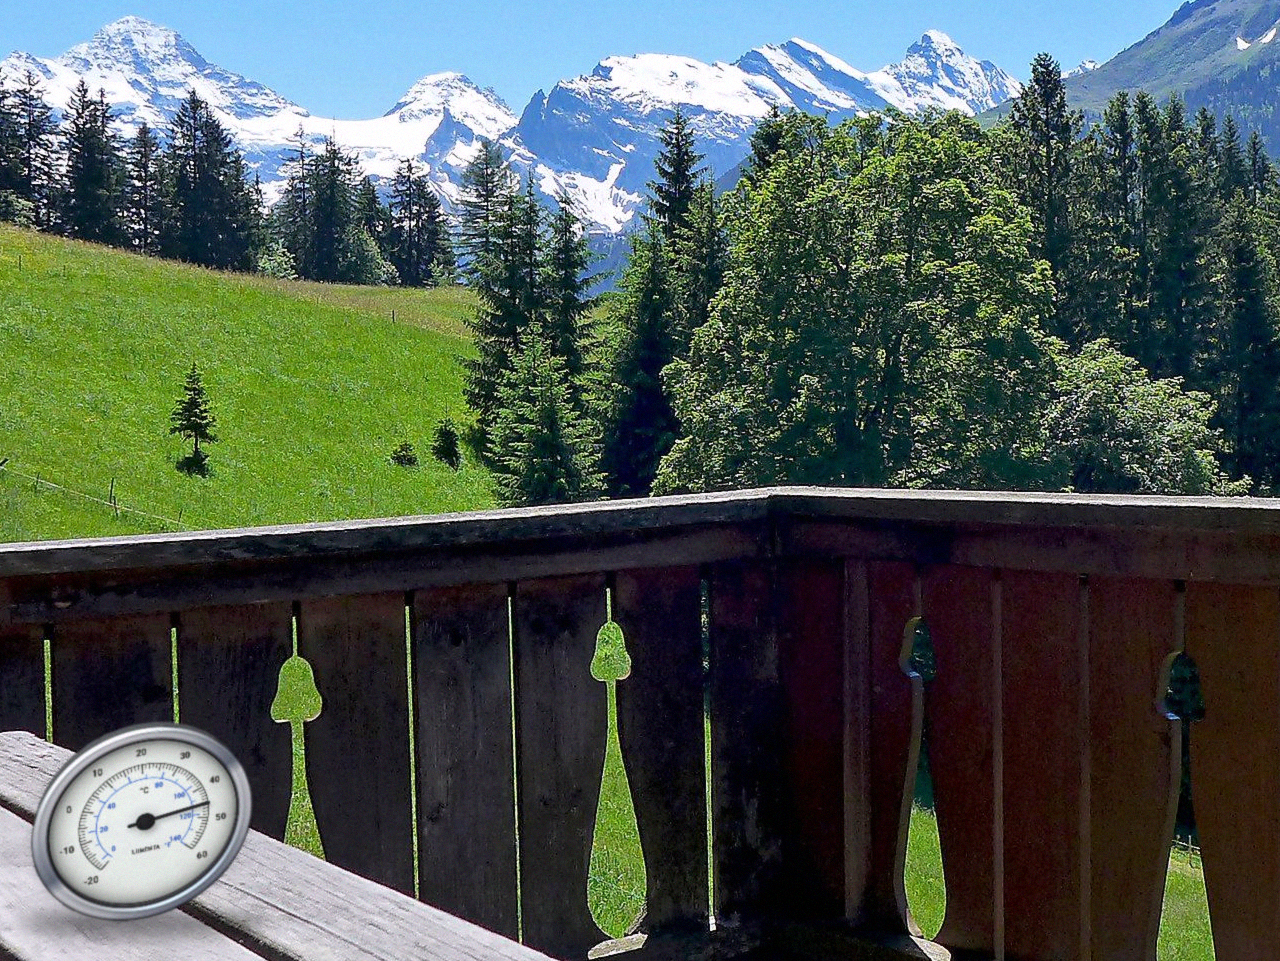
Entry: 45°C
